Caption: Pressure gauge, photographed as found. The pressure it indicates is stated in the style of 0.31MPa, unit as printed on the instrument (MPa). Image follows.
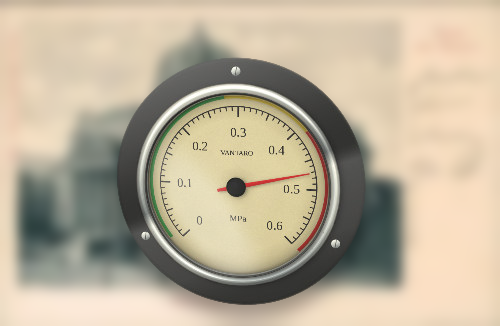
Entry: 0.47MPa
